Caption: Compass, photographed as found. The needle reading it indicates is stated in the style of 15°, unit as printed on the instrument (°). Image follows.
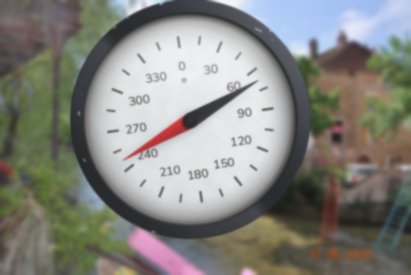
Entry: 247.5°
